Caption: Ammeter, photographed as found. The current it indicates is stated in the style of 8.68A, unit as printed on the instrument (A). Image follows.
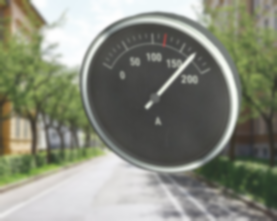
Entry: 170A
